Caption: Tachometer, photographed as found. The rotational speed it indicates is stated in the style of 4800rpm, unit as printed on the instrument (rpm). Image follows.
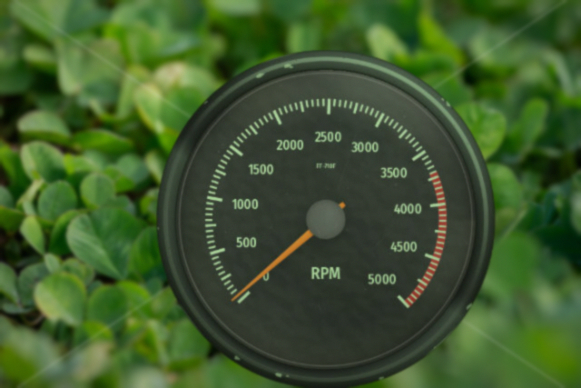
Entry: 50rpm
